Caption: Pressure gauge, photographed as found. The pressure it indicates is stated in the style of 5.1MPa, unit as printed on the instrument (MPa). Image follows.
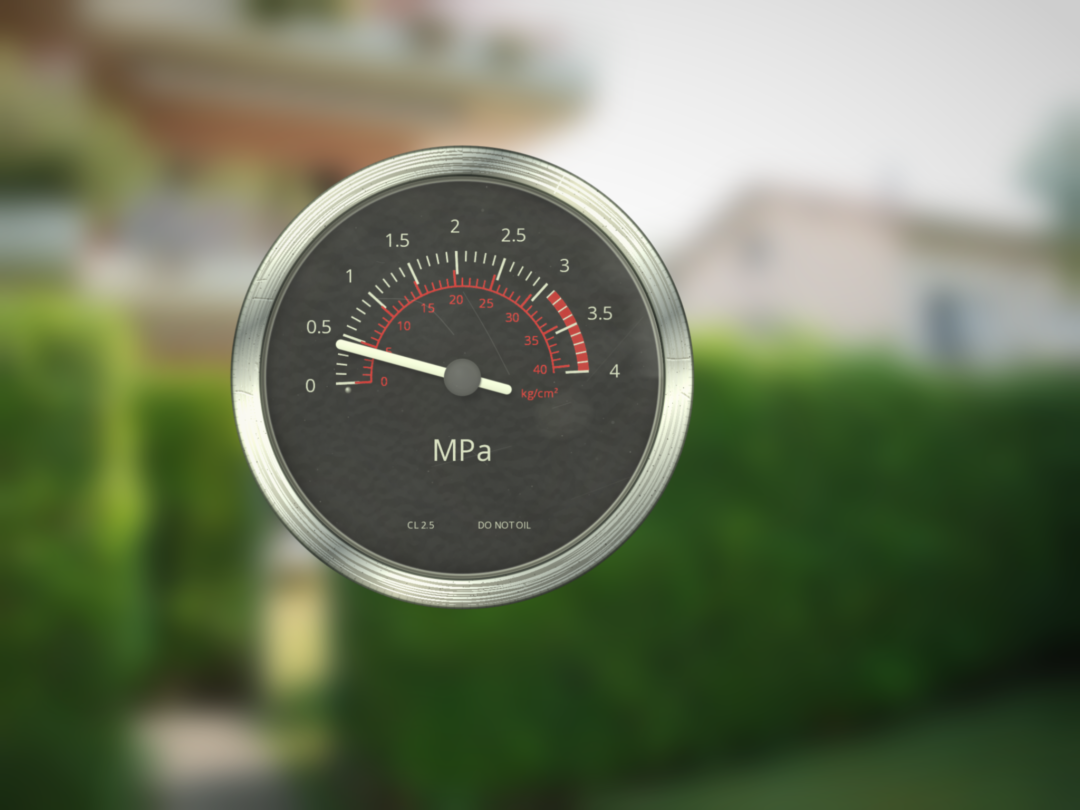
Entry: 0.4MPa
